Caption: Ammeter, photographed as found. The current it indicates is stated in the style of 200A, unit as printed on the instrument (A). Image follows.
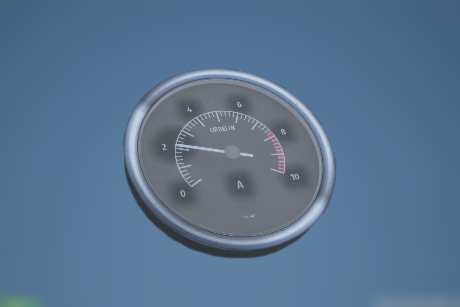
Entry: 2A
